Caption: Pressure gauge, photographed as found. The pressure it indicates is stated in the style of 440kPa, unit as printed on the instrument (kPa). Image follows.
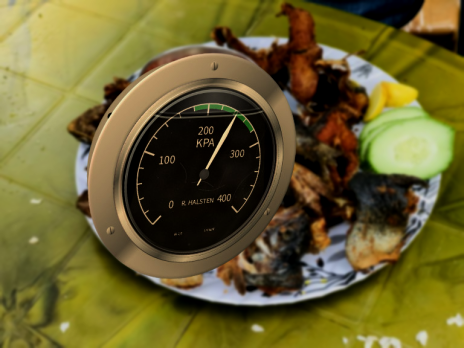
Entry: 240kPa
